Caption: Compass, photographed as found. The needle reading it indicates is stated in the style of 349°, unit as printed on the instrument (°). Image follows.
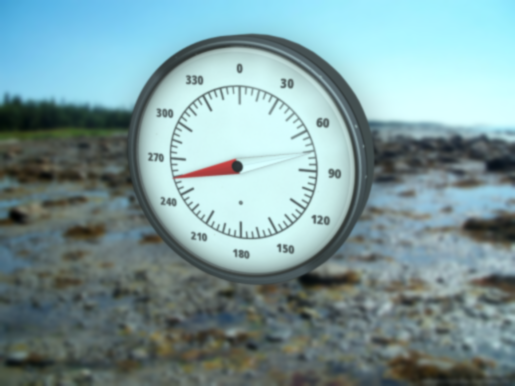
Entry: 255°
